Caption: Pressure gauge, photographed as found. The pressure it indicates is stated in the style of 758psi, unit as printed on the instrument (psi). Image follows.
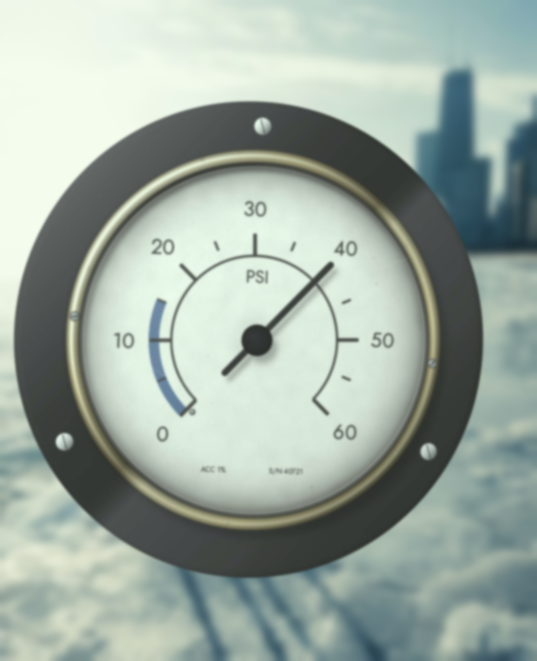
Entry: 40psi
